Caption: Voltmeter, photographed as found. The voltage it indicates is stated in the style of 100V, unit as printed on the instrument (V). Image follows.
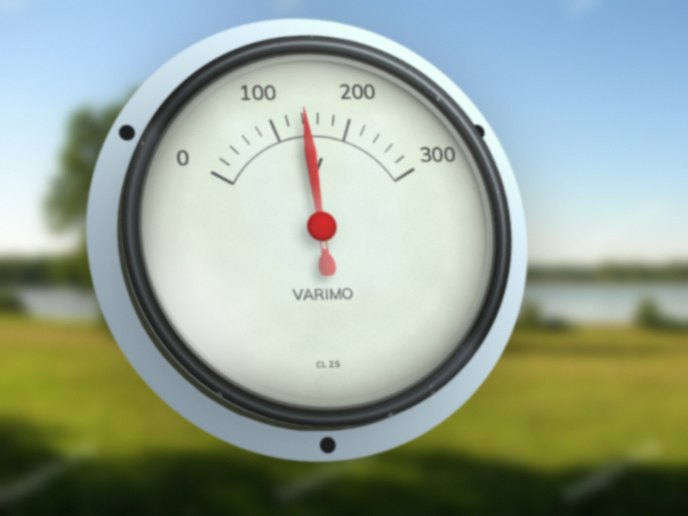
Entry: 140V
